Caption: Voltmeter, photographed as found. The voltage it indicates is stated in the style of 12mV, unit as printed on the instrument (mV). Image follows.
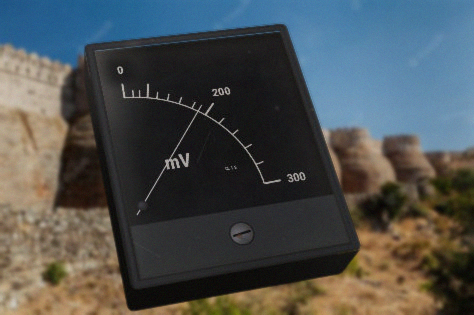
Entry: 190mV
